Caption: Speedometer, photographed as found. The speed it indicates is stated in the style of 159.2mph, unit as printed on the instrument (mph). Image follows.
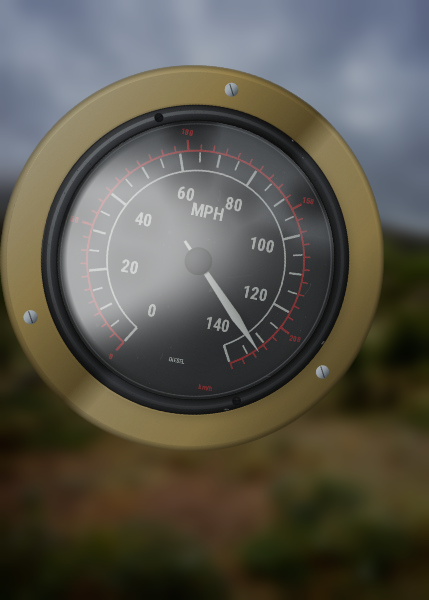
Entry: 132.5mph
